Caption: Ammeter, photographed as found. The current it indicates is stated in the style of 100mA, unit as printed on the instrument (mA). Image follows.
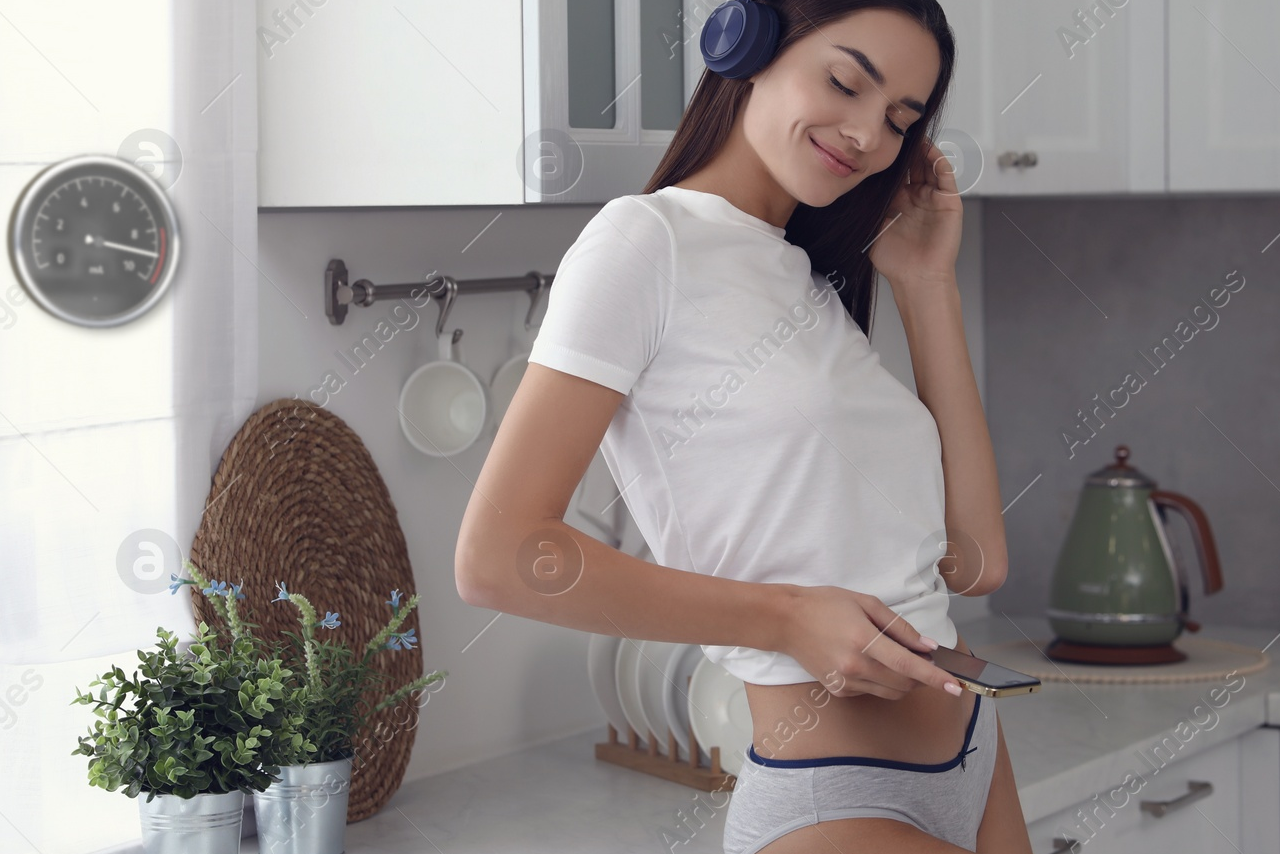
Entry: 9mA
